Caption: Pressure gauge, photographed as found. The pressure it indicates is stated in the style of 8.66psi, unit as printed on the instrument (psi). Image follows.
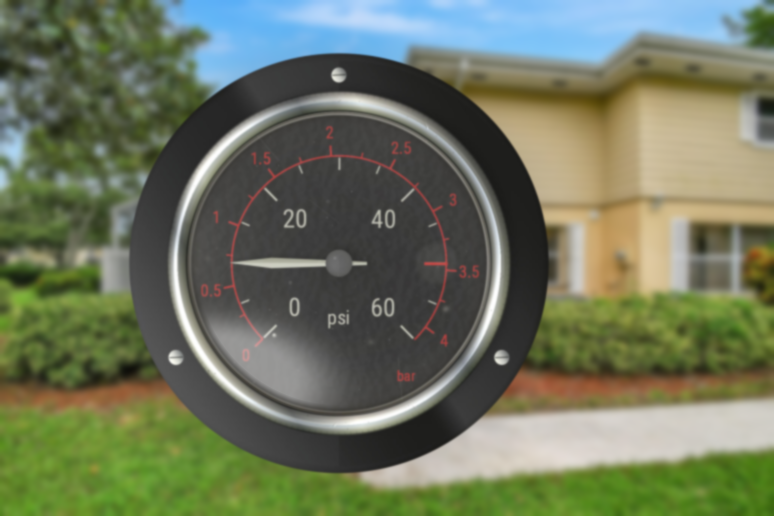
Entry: 10psi
